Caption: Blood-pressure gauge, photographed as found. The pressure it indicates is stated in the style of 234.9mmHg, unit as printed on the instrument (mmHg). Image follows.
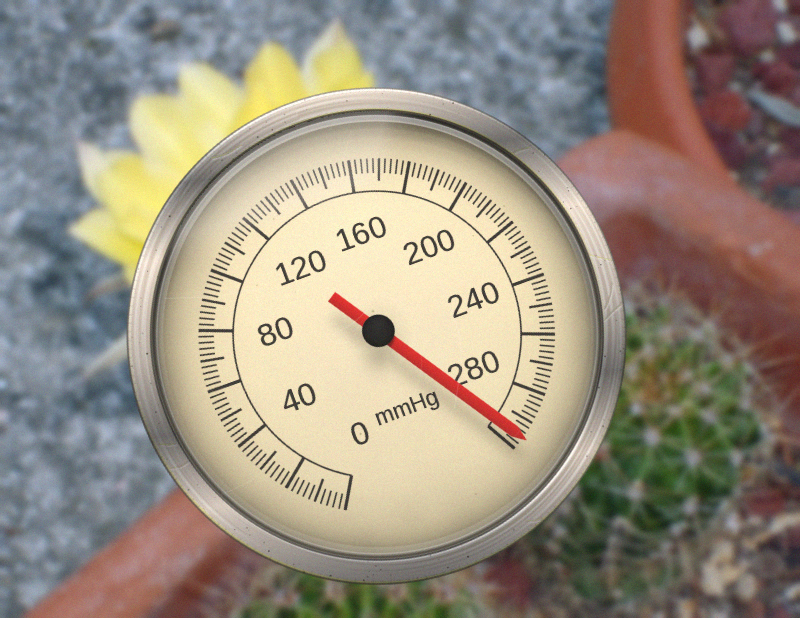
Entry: 296mmHg
